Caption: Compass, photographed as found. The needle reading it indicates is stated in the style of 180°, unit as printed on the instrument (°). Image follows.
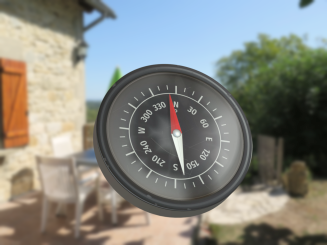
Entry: 350°
